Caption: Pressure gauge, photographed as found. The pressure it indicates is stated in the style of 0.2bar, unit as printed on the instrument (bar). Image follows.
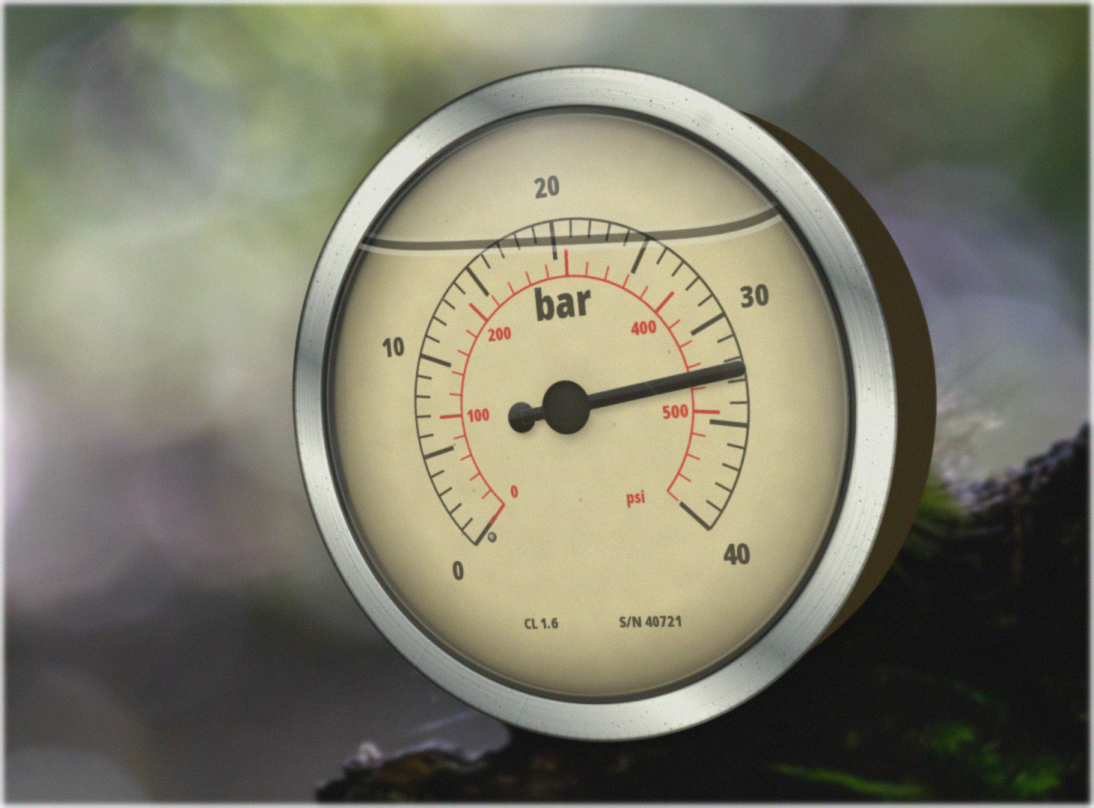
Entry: 32.5bar
